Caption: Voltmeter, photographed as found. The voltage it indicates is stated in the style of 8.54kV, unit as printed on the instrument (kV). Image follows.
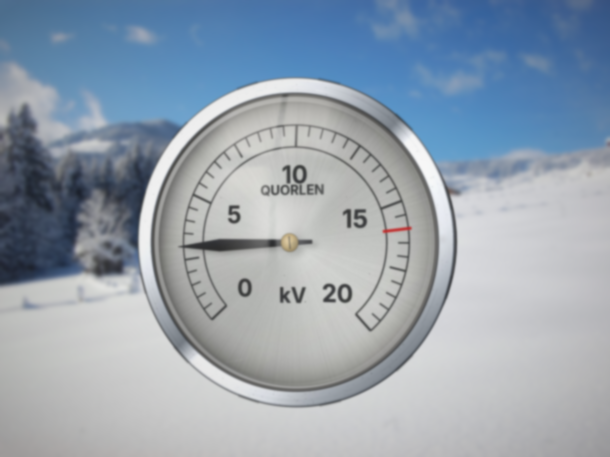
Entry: 3kV
